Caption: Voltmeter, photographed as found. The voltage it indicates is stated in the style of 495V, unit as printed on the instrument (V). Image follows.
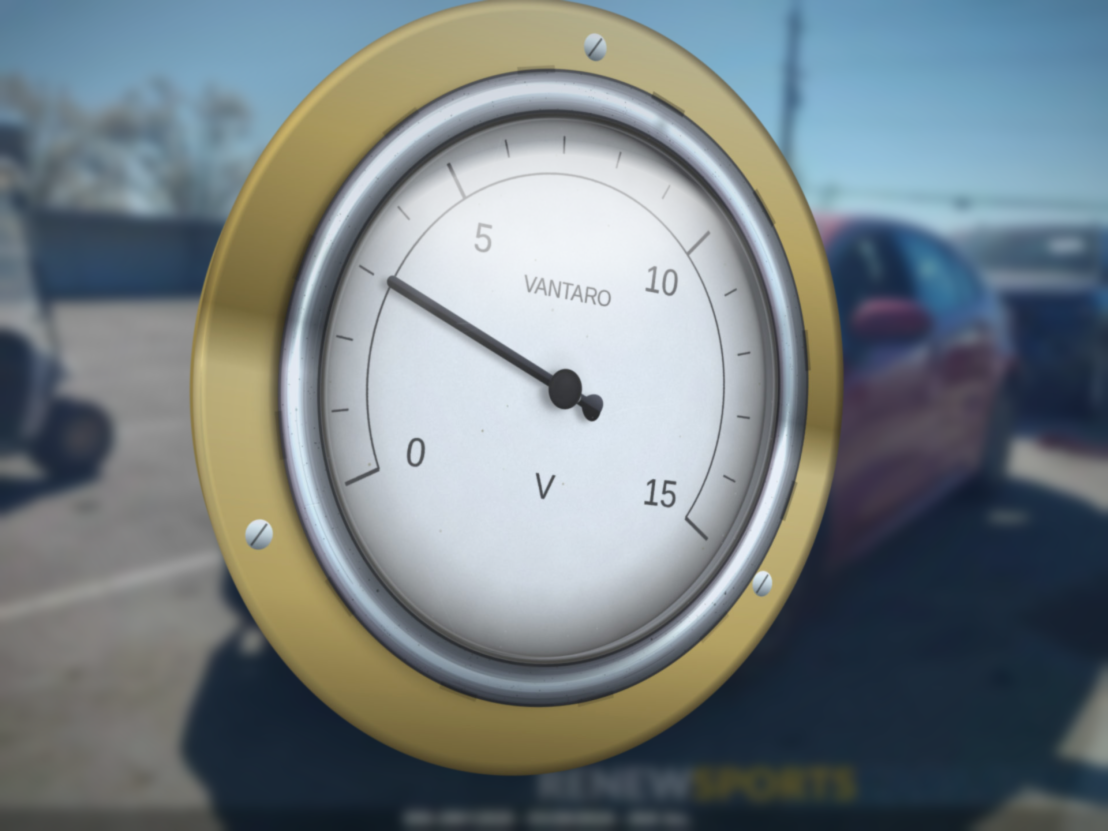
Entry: 3V
